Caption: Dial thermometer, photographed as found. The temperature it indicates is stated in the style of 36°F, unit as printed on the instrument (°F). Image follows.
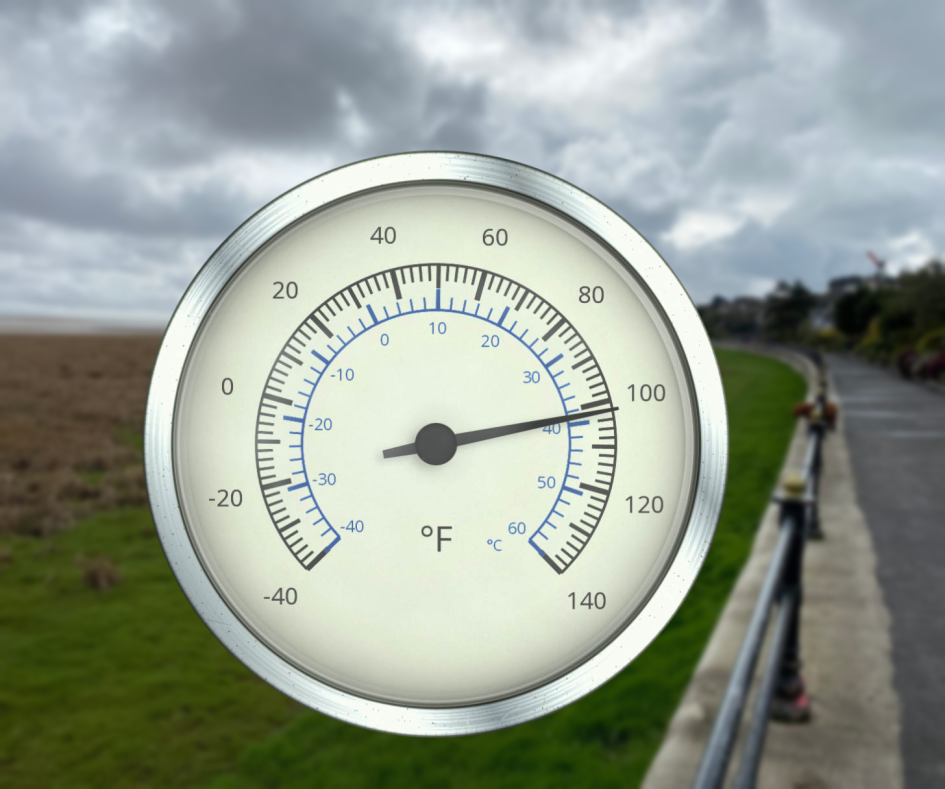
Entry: 102°F
